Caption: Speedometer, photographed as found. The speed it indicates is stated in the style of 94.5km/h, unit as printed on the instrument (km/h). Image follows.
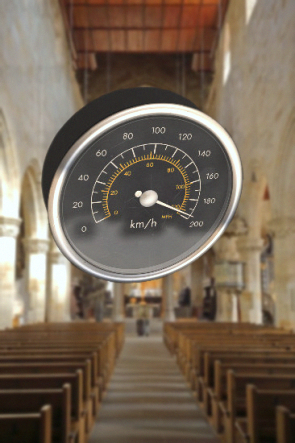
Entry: 195km/h
